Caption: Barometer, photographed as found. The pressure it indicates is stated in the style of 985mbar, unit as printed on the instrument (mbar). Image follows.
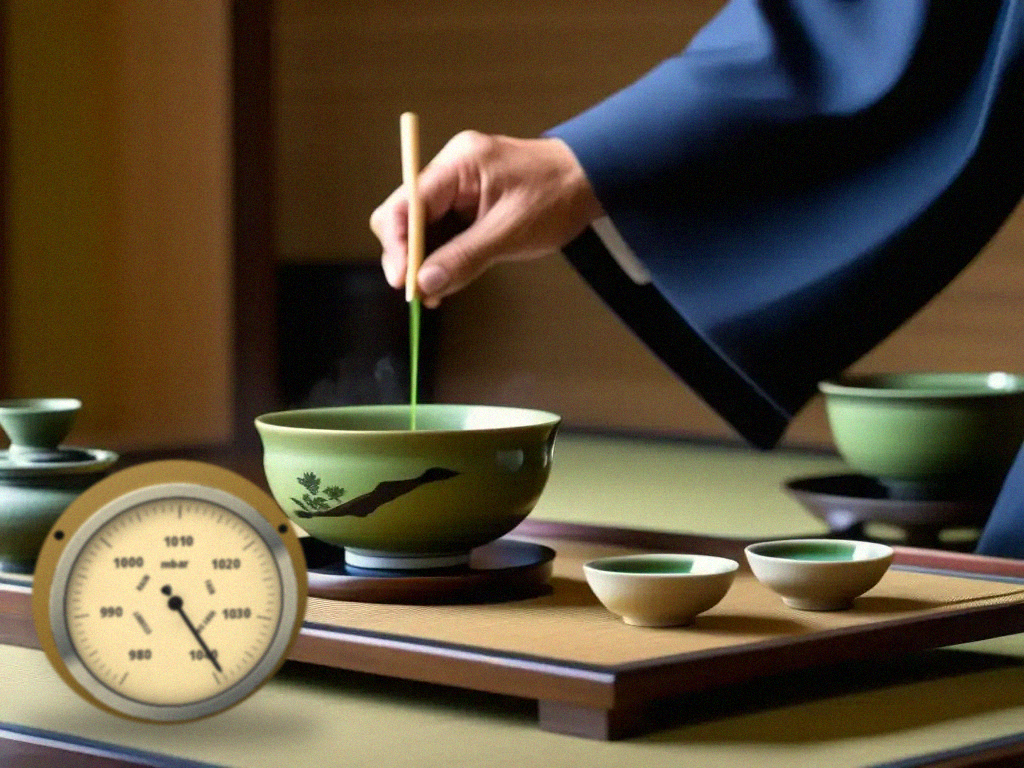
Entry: 1039mbar
